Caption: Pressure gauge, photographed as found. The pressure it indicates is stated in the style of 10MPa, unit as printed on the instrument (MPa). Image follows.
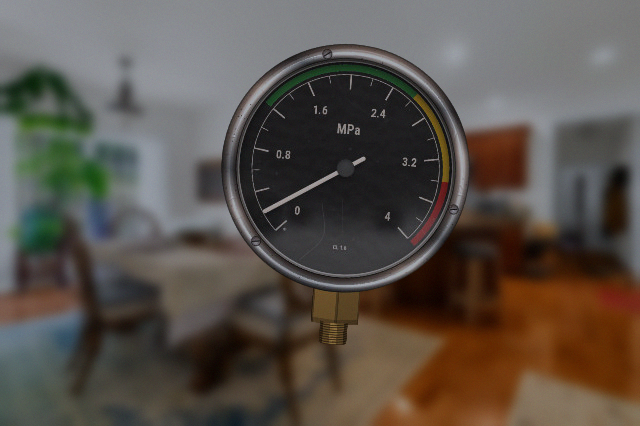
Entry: 0.2MPa
